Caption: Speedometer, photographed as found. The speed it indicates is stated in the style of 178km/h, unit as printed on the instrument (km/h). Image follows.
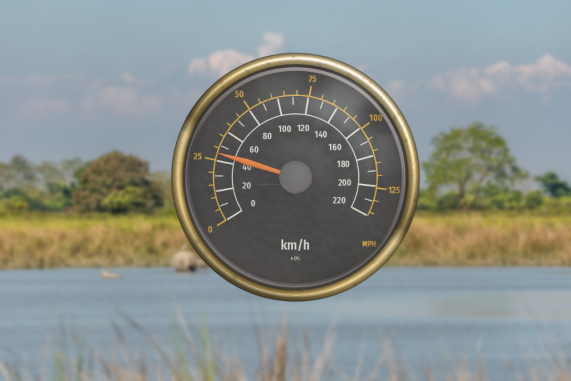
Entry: 45km/h
